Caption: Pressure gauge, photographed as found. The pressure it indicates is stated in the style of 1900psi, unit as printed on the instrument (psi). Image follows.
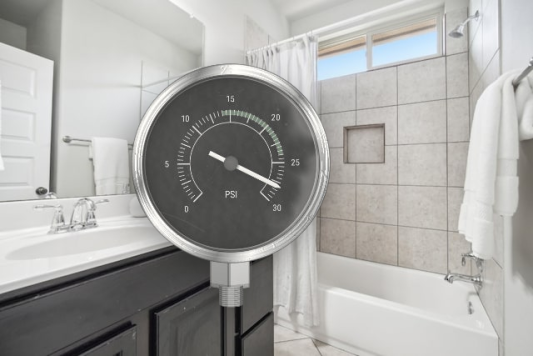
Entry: 28psi
